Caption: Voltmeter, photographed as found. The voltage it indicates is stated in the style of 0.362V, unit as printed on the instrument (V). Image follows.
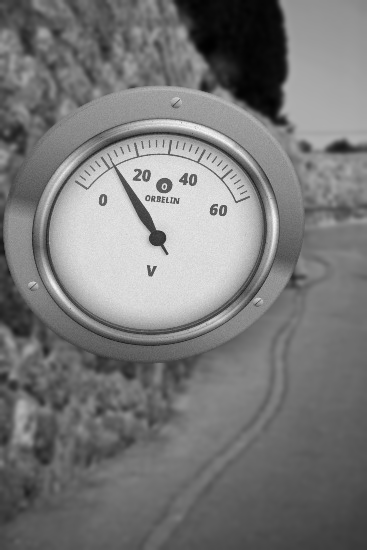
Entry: 12V
